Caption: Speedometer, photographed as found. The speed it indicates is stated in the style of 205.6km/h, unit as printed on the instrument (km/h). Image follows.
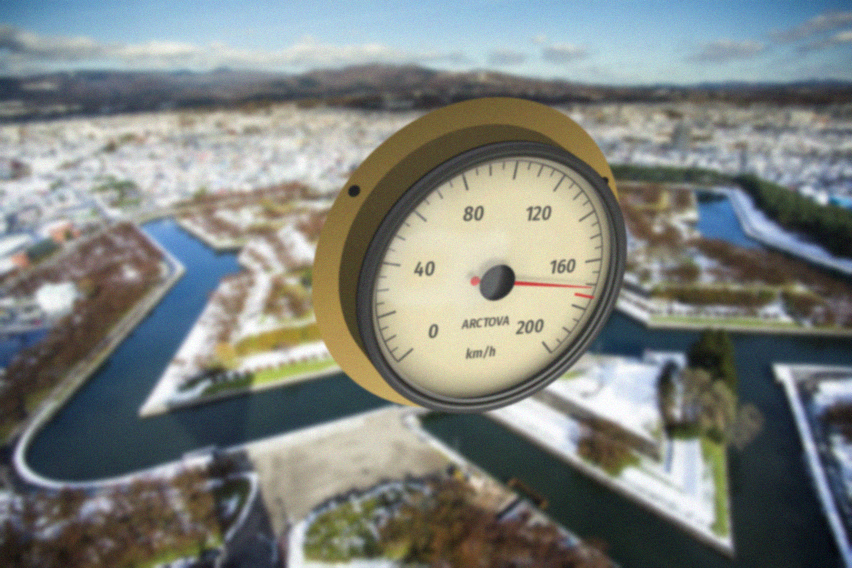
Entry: 170km/h
